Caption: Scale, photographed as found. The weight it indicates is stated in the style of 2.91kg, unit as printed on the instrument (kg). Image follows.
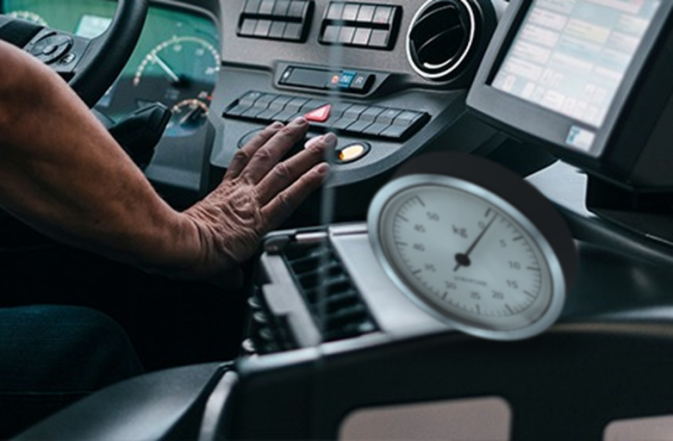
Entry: 1kg
